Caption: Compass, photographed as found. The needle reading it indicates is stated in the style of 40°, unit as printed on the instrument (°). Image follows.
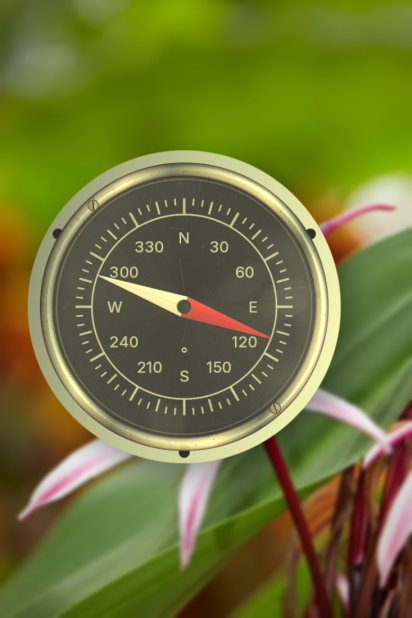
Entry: 110°
